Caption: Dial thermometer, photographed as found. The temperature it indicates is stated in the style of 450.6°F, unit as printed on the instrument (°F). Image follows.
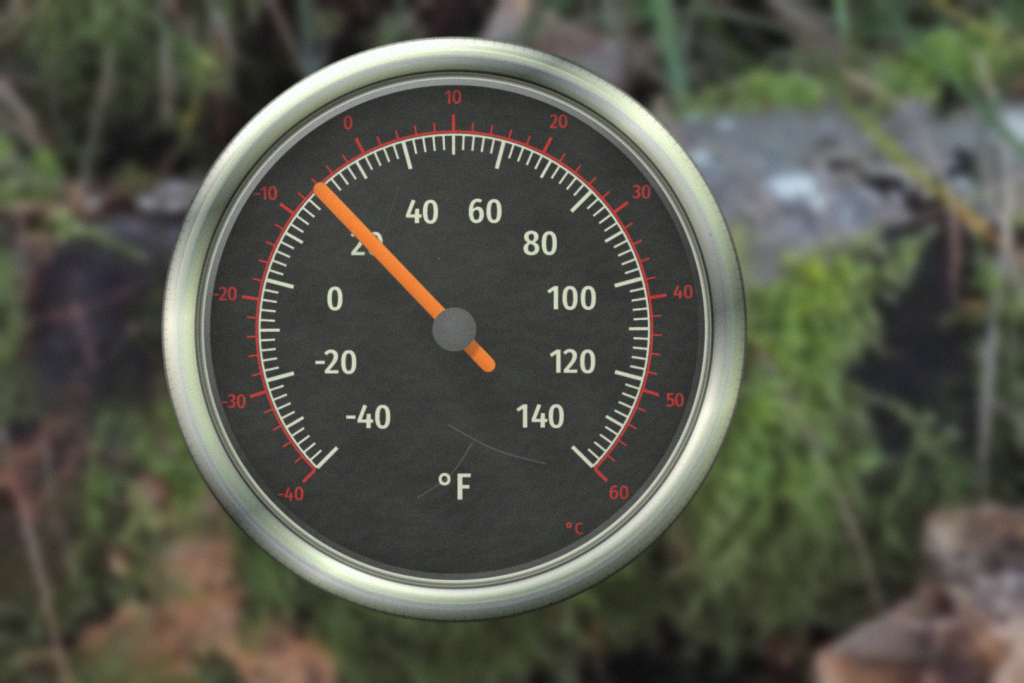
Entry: 21°F
